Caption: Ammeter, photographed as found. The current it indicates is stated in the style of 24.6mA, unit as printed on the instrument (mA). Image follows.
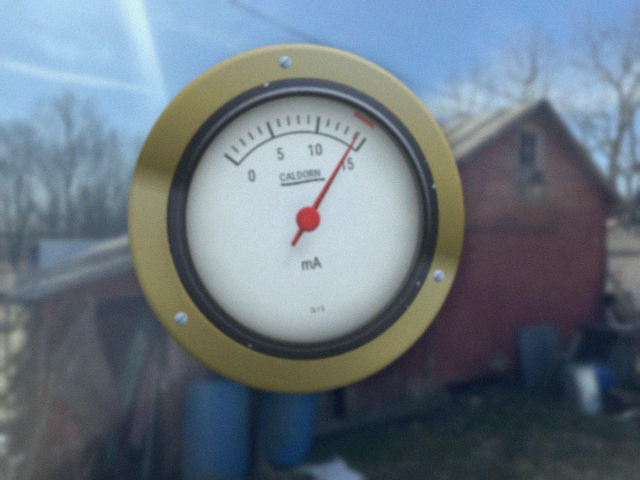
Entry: 14mA
